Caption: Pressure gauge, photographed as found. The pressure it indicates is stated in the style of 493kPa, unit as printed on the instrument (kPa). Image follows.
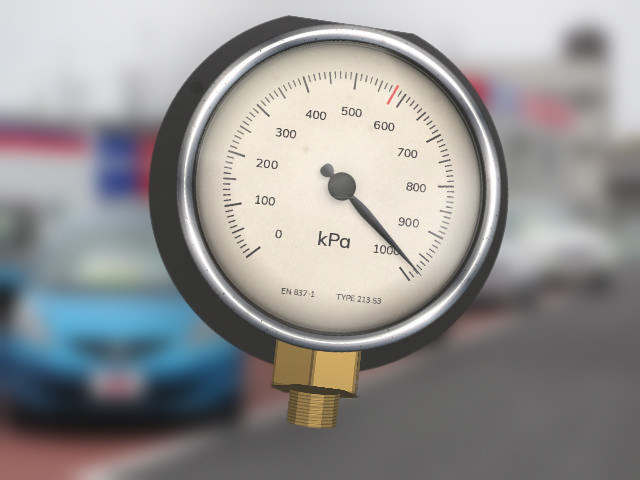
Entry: 980kPa
